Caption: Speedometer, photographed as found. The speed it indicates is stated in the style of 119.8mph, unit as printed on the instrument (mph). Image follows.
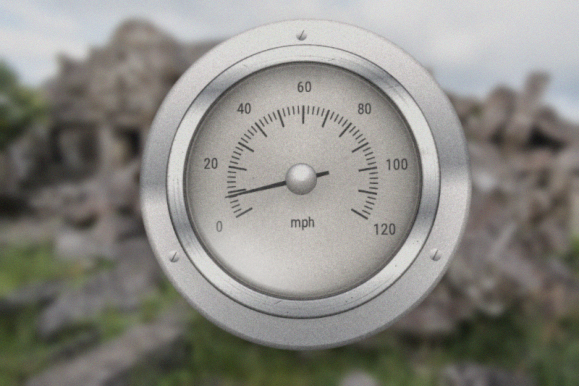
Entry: 8mph
